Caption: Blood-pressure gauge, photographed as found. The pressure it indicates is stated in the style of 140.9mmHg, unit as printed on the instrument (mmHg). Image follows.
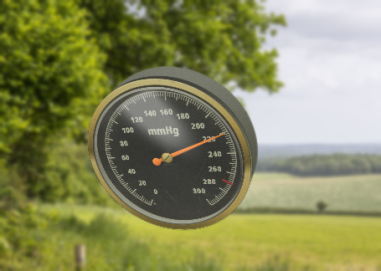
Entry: 220mmHg
